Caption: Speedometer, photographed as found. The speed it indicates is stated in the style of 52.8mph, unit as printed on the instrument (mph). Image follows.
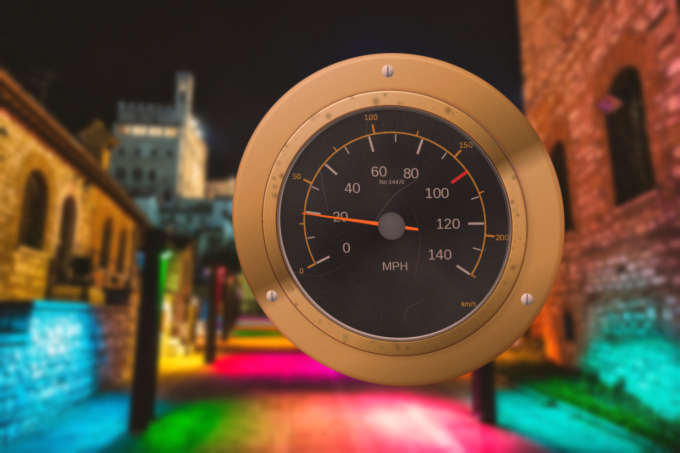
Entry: 20mph
